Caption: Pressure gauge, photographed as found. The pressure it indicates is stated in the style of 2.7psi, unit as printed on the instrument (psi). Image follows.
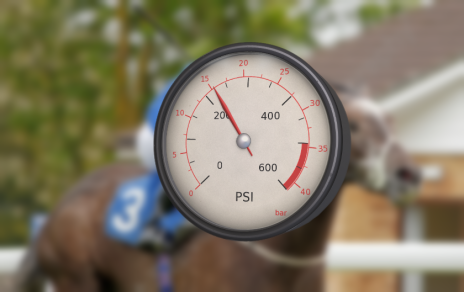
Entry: 225psi
